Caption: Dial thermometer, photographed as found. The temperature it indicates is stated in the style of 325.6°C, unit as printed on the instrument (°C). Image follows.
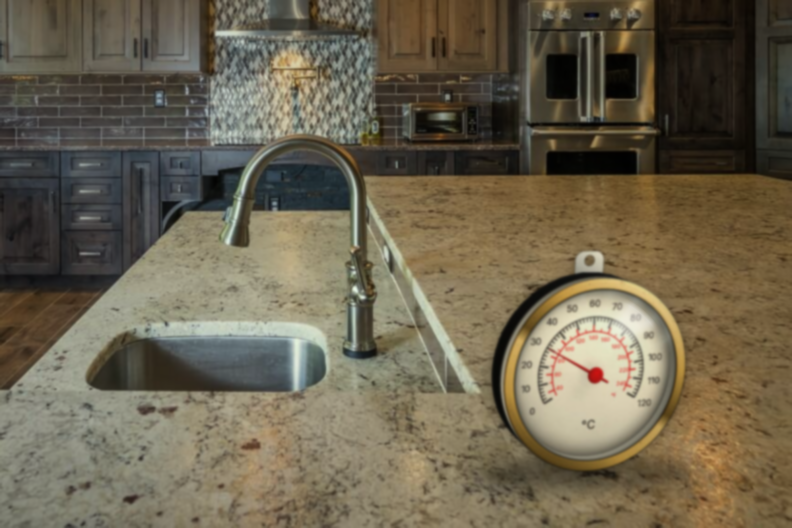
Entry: 30°C
